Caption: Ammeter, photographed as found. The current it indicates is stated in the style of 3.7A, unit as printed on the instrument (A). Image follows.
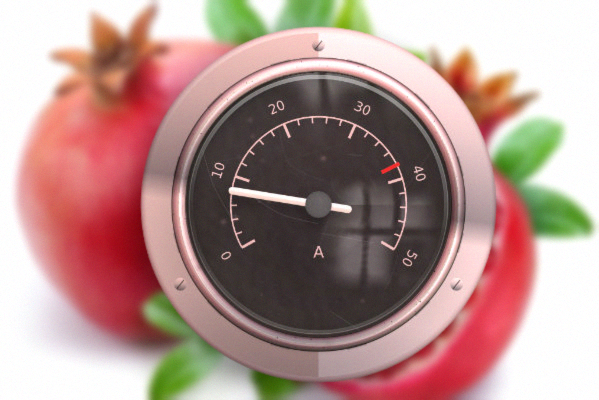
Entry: 8A
